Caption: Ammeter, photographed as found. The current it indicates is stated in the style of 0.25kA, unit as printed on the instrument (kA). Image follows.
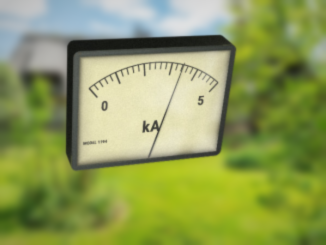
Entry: 3.4kA
